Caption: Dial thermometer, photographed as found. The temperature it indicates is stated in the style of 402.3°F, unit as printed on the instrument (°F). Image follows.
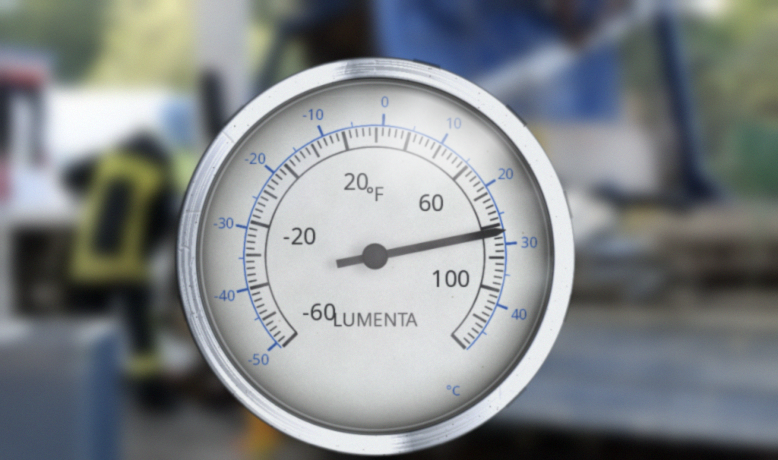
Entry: 82°F
